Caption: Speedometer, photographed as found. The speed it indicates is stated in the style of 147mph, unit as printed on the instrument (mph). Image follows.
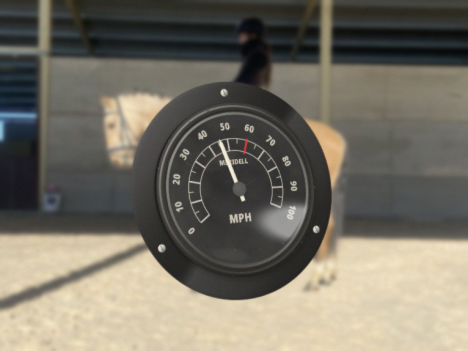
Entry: 45mph
